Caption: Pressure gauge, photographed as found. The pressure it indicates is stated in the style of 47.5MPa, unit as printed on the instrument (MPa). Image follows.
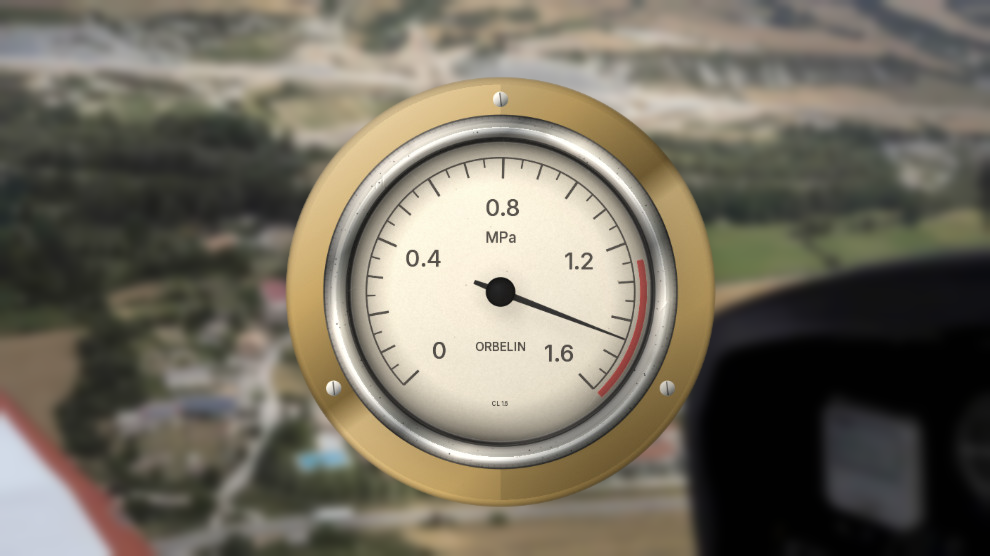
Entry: 1.45MPa
